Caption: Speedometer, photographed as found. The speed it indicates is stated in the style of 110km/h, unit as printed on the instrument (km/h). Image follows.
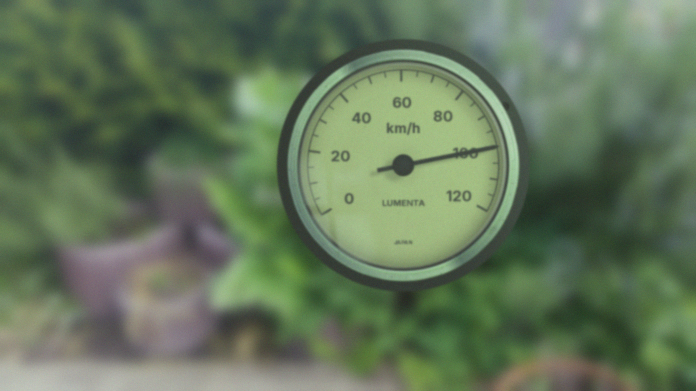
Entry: 100km/h
